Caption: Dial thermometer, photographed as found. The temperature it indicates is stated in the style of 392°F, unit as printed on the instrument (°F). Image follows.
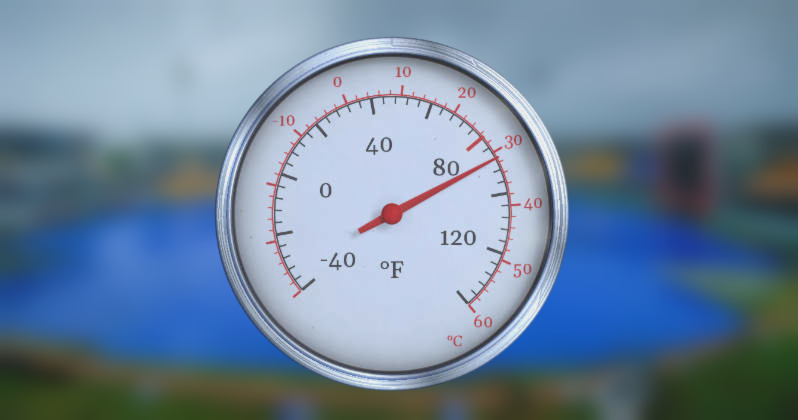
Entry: 88°F
